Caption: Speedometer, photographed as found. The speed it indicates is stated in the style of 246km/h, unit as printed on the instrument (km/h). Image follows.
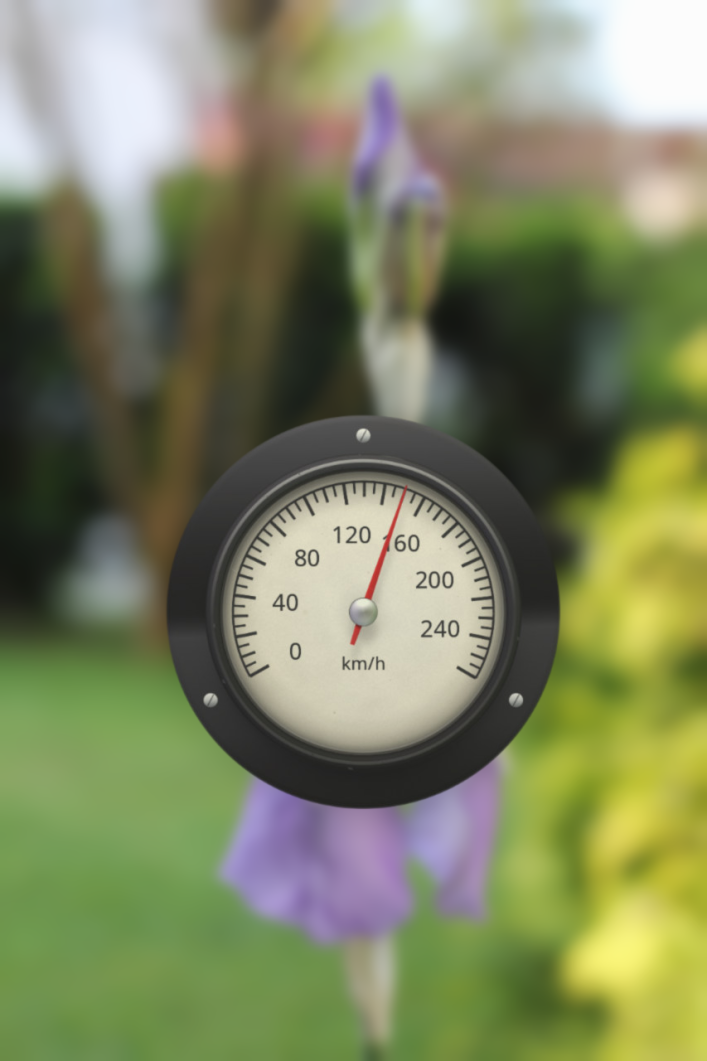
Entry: 150km/h
